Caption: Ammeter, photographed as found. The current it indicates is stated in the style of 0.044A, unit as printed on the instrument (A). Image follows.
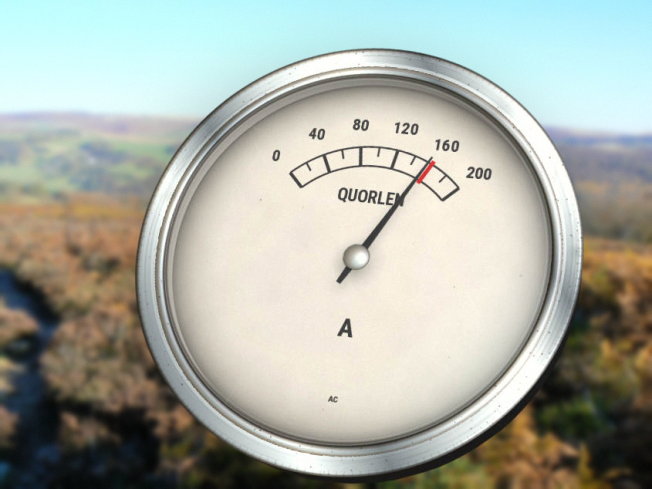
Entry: 160A
